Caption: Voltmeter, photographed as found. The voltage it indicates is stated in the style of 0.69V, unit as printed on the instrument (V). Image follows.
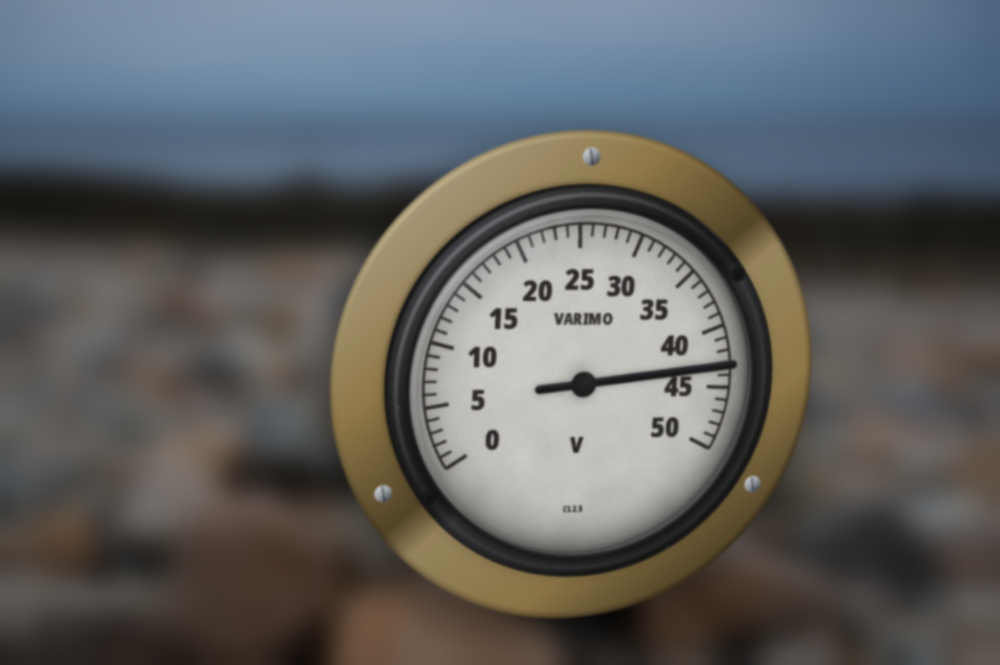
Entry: 43V
